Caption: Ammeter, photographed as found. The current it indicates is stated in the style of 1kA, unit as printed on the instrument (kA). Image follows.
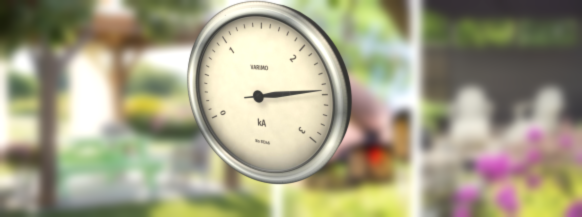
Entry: 2.45kA
